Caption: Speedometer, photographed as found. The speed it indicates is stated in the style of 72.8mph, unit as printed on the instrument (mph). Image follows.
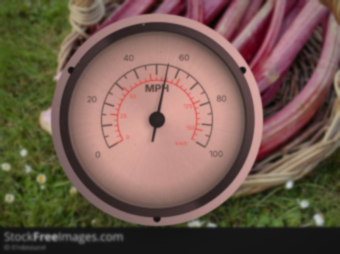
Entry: 55mph
